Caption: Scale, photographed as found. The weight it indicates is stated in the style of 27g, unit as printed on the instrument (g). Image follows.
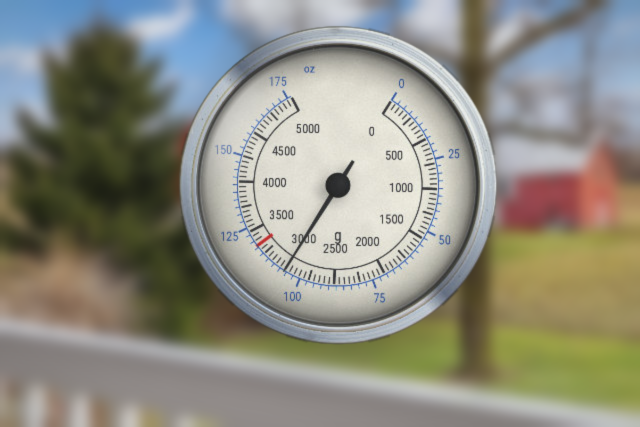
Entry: 3000g
